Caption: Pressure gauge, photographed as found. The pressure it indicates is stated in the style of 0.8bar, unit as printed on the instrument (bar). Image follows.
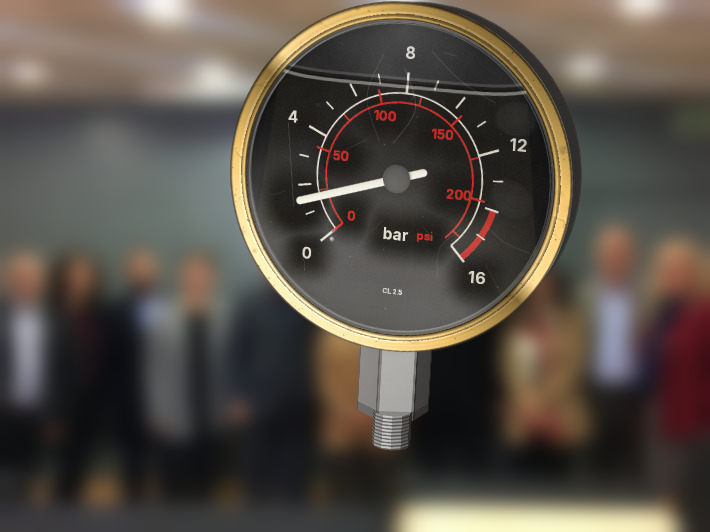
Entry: 1.5bar
